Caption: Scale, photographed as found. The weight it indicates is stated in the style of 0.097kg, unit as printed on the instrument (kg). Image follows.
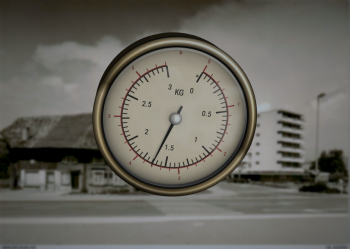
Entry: 1.65kg
